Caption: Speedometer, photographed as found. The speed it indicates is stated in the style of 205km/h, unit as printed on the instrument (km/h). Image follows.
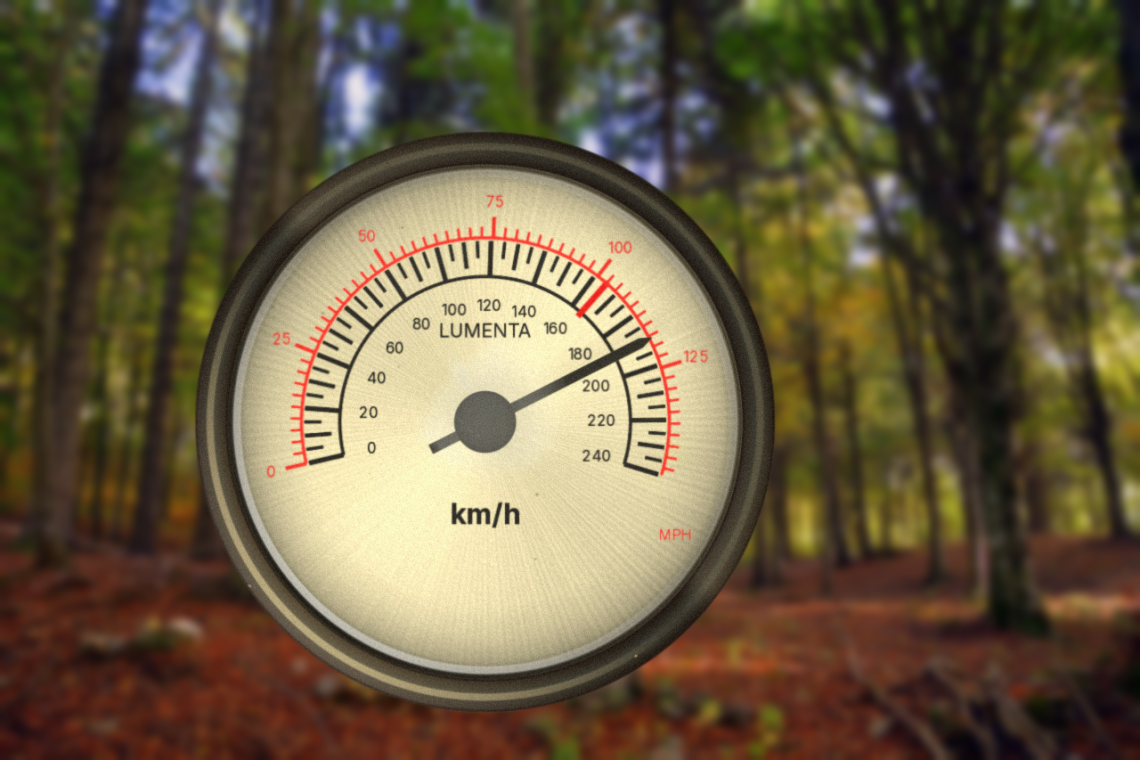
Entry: 190km/h
